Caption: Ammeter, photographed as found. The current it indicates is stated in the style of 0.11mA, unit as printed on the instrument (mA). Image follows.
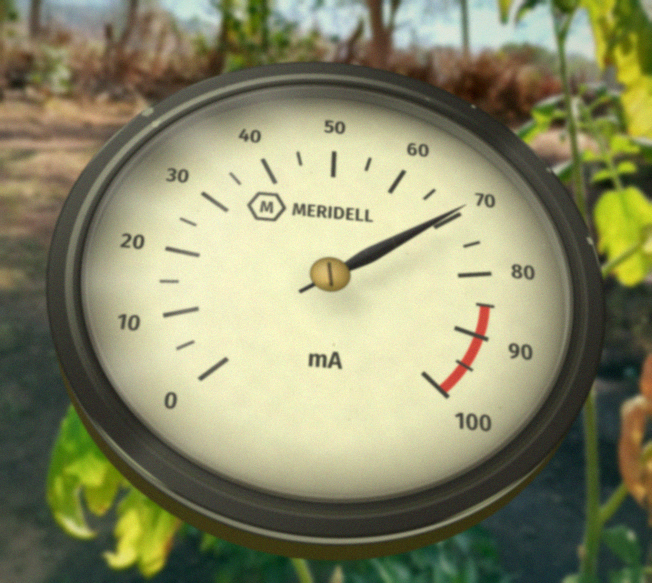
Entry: 70mA
